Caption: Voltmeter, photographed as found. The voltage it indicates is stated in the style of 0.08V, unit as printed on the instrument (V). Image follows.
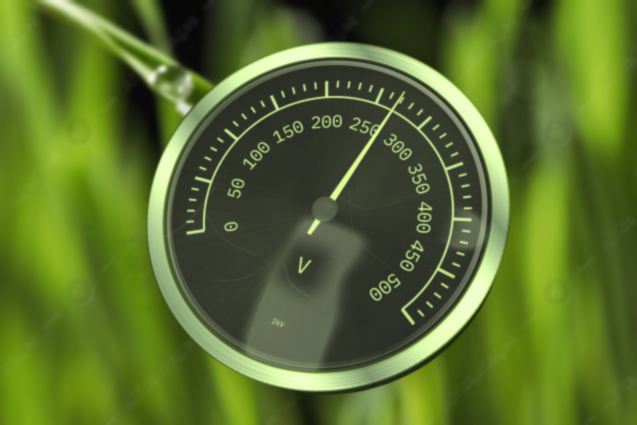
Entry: 270V
